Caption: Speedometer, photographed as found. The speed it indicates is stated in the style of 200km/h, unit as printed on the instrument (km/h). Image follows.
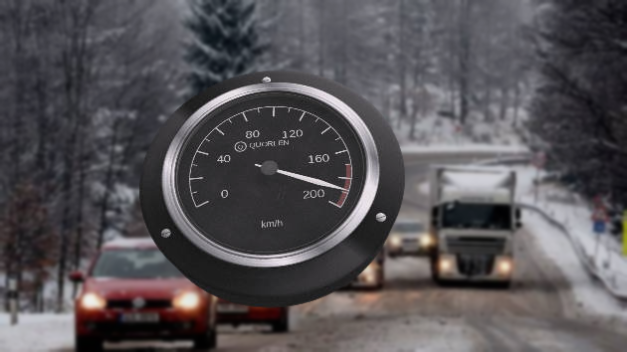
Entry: 190km/h
